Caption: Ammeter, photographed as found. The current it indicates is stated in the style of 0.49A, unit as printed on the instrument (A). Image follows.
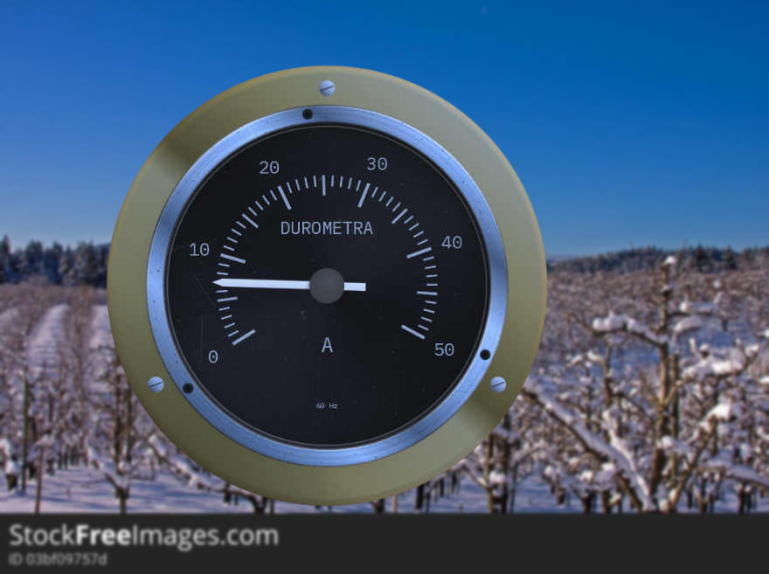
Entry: 7A
